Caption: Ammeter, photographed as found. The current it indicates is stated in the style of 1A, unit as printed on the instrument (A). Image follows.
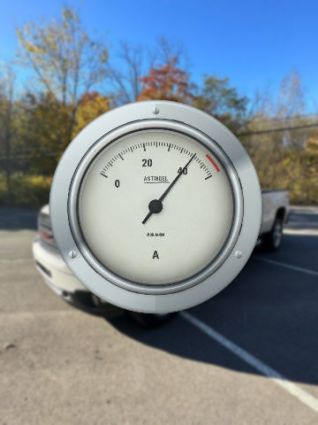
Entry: 40A
